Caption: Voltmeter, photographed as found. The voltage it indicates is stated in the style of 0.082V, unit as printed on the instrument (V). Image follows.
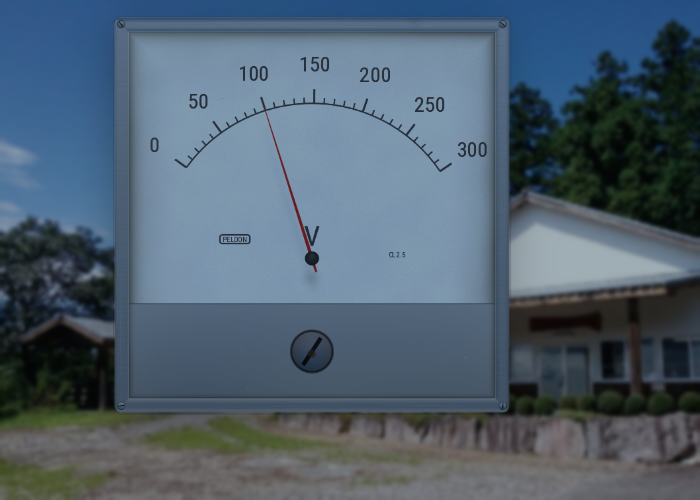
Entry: 100V
